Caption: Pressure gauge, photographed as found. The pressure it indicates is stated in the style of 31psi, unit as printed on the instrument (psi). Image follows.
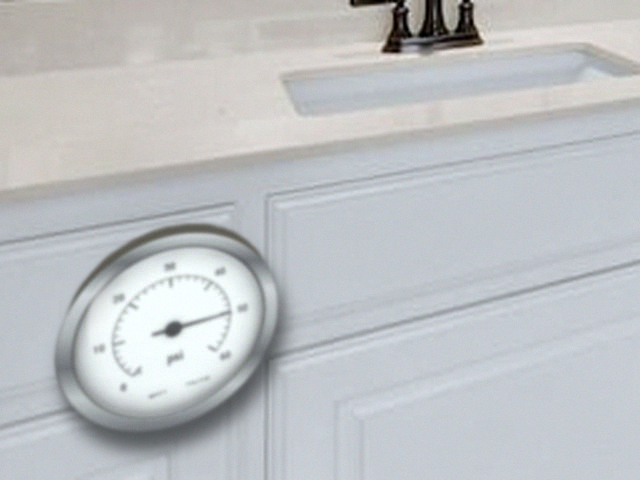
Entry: 50psi
